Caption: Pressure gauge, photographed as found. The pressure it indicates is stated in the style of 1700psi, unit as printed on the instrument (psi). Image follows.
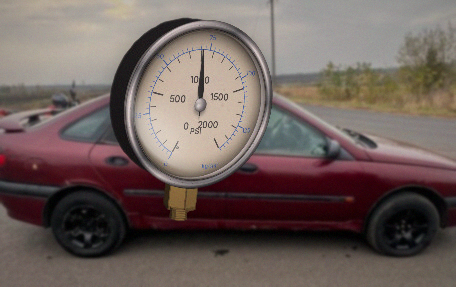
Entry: 1000psi
